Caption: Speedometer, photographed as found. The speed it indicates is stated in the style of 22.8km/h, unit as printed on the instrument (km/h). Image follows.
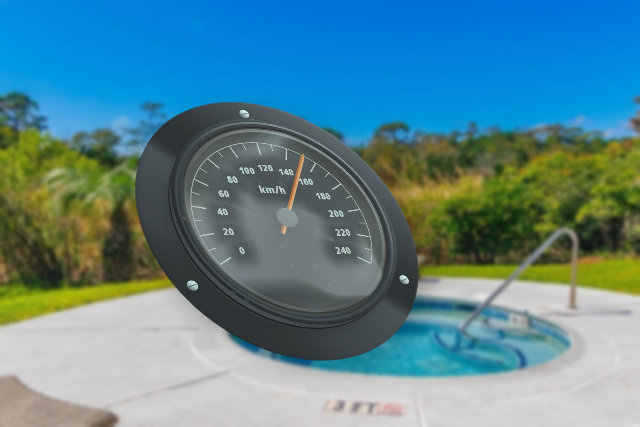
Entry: 150km/h
